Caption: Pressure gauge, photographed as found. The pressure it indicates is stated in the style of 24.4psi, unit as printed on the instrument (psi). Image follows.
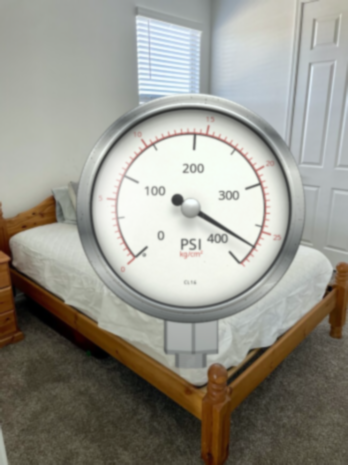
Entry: 375psi
